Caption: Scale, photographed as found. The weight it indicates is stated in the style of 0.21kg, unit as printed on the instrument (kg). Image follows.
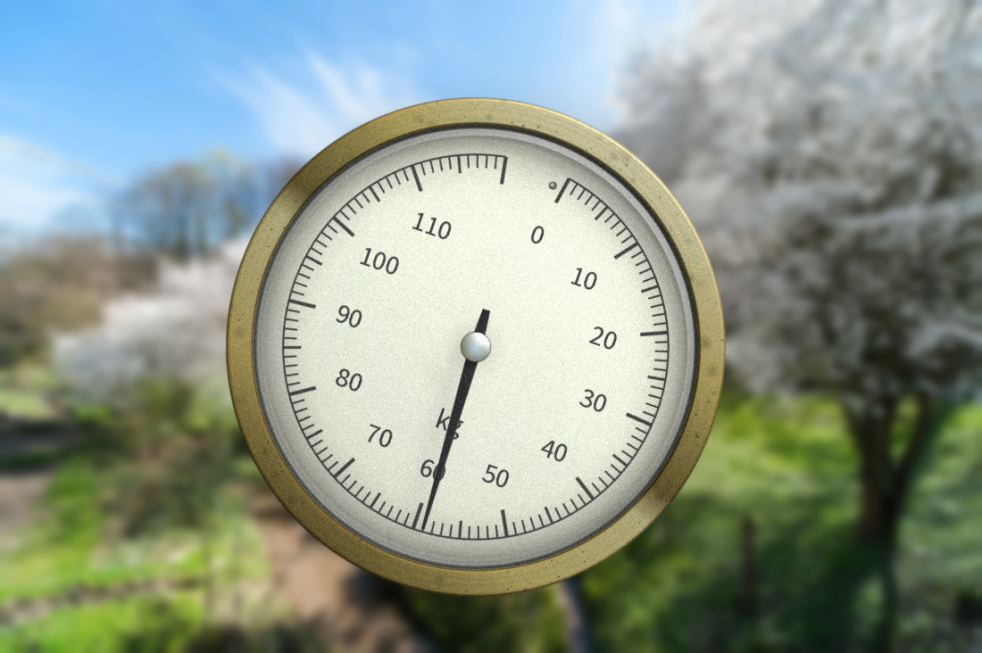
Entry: 59kg
